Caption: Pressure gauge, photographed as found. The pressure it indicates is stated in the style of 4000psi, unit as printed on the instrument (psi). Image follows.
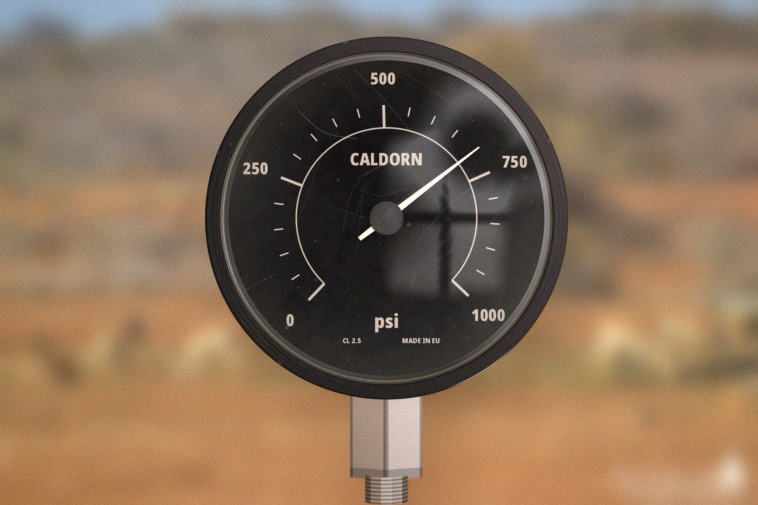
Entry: 700psi
